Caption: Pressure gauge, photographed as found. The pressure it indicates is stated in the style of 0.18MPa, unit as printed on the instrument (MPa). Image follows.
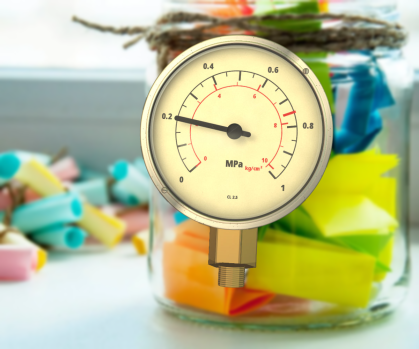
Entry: 0.2MPa
